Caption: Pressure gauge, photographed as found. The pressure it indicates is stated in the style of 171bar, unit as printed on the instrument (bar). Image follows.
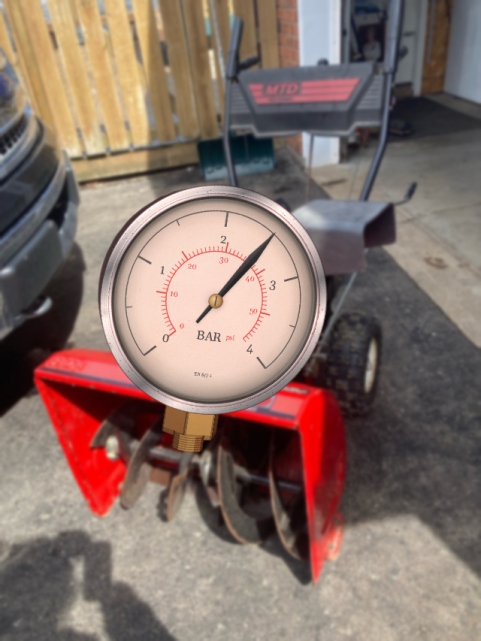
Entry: 2.5bar
